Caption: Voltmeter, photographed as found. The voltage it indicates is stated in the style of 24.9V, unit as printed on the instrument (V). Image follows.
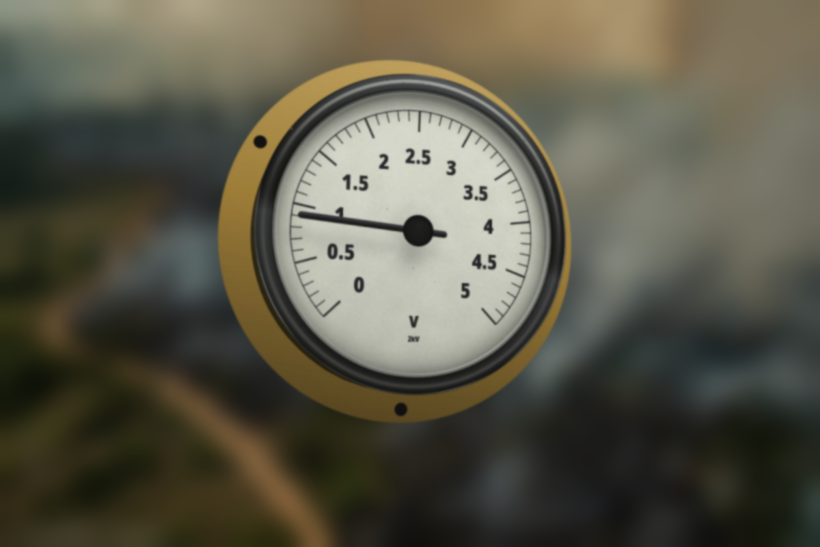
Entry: 0.9V
